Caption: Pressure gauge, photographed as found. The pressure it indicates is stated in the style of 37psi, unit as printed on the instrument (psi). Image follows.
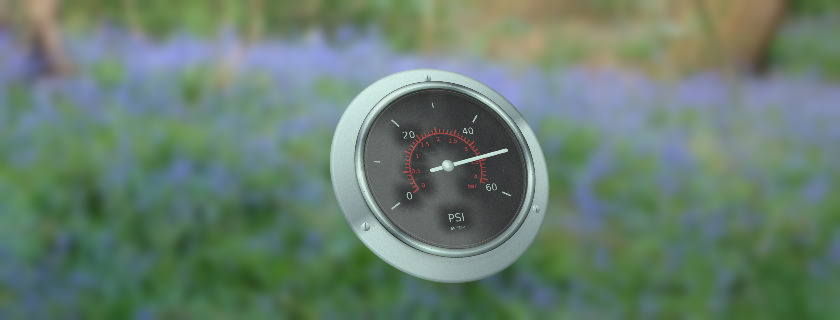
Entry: 50psi
